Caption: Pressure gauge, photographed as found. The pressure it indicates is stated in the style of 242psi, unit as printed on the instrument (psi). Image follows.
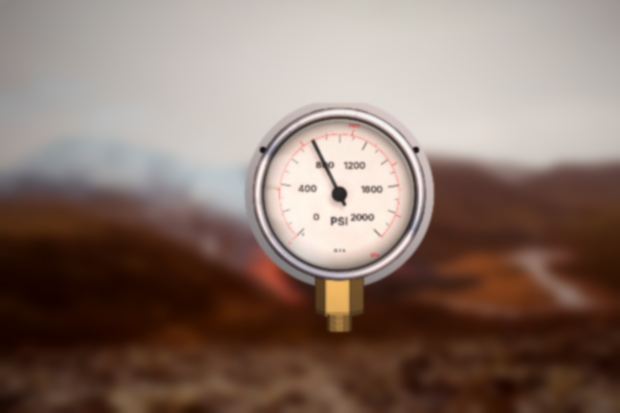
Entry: 800psi
